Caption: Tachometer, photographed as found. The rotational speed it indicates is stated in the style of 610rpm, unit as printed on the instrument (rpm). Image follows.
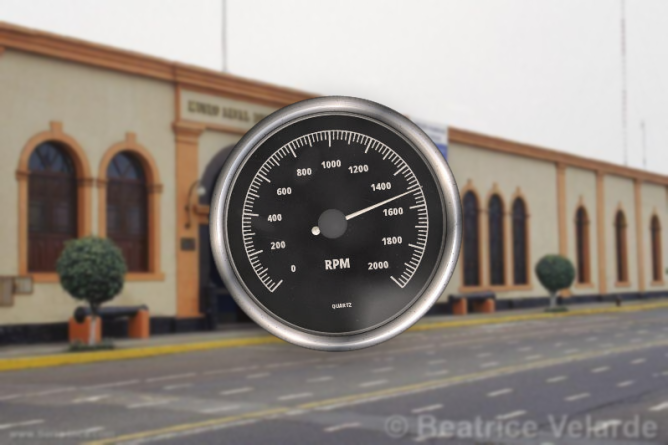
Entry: 1520rpm
